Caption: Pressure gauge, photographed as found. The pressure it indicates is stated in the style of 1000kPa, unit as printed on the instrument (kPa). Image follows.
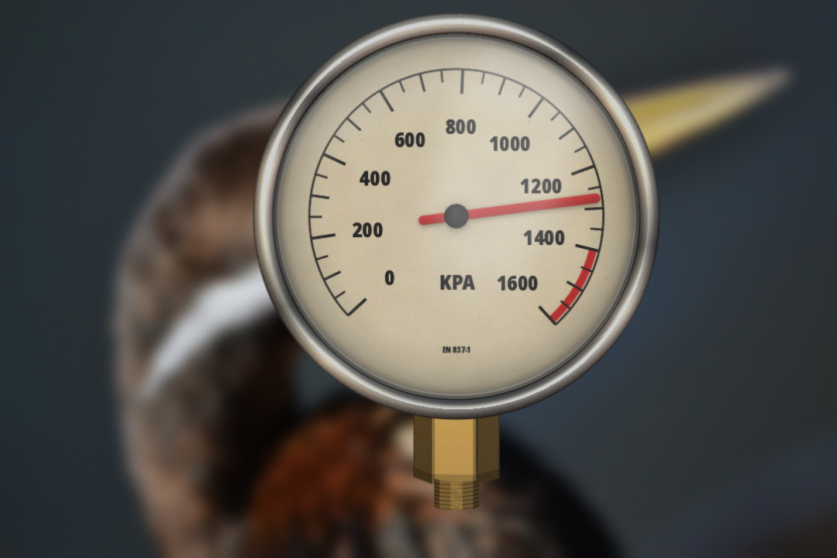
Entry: 1275kPa
